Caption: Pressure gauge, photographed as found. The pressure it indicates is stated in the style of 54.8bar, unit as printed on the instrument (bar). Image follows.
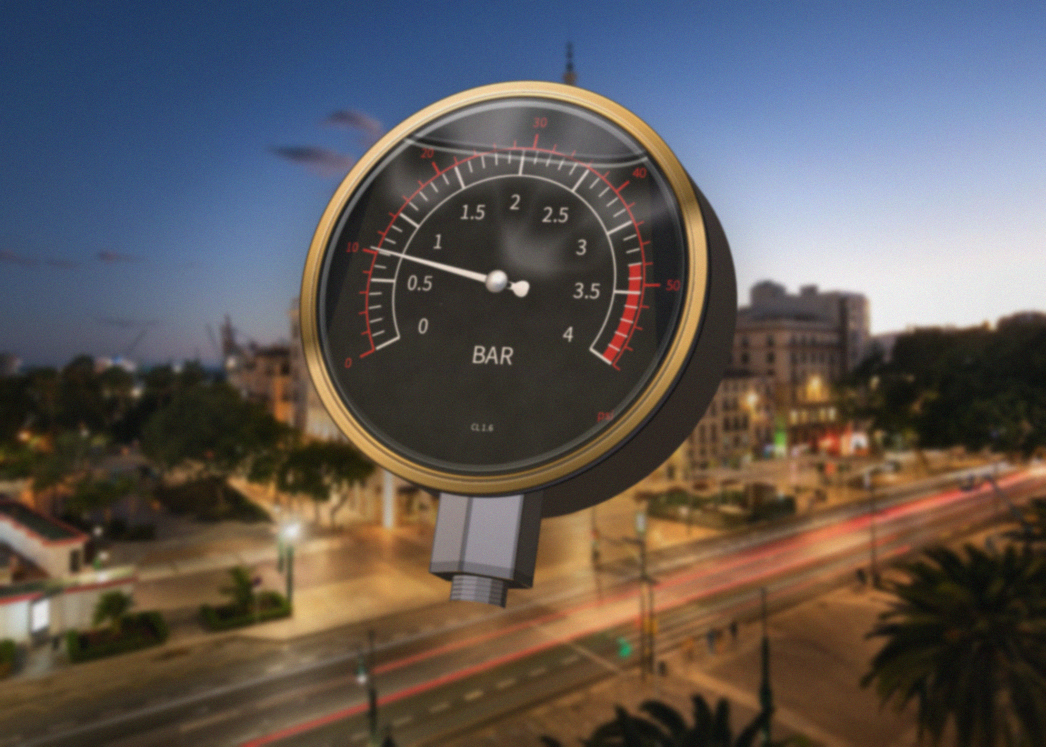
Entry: 0.7bar
